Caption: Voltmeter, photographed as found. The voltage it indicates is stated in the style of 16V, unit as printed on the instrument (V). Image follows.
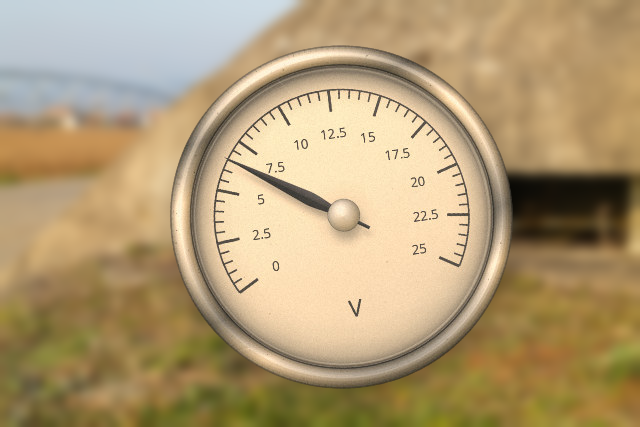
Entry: 6.5V
